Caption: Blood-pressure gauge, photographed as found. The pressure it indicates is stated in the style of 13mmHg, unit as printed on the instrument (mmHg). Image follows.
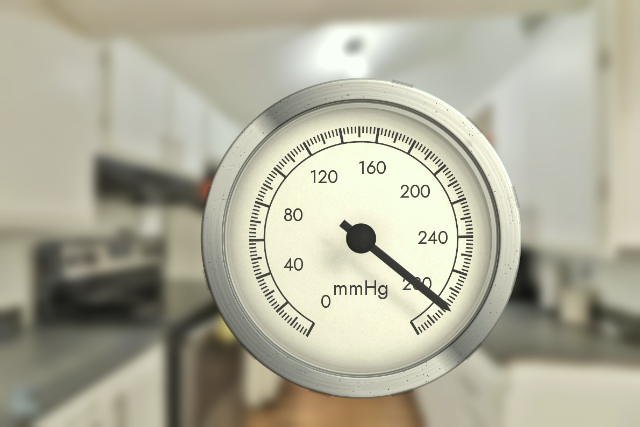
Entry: 280mmHg
